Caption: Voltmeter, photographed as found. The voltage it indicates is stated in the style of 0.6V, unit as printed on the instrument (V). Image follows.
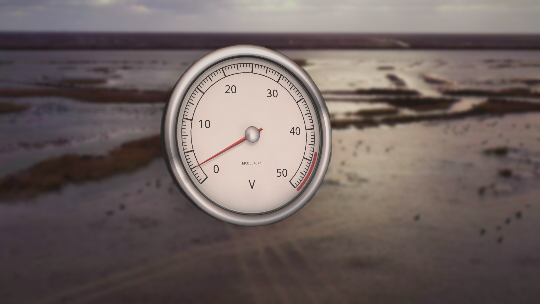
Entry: 2.5V
